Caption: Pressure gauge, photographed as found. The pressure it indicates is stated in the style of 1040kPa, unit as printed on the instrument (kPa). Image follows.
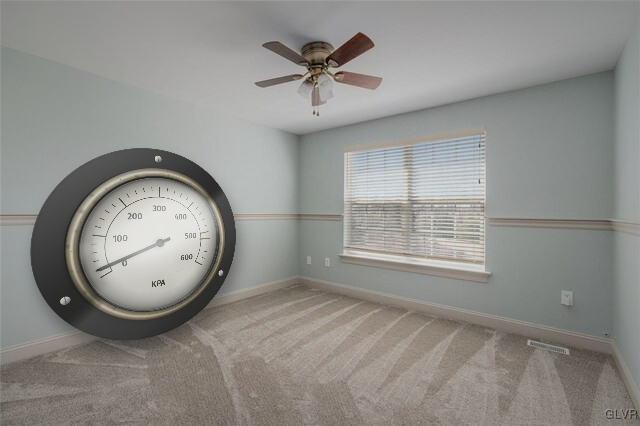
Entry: 20kPa
